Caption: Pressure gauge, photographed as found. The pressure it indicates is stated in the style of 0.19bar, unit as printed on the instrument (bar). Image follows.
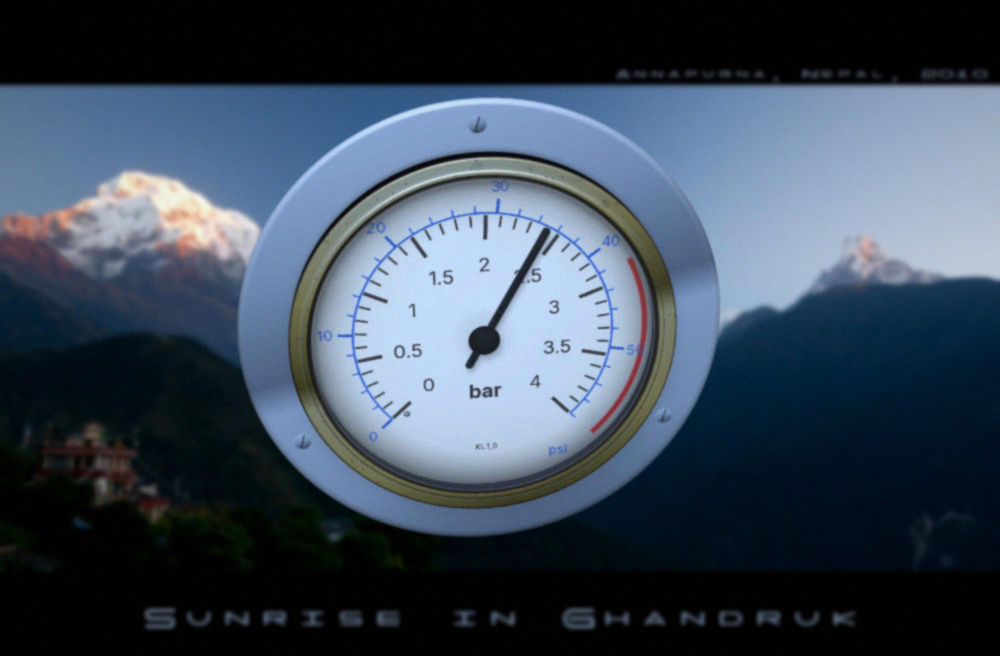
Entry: 2.4bar
